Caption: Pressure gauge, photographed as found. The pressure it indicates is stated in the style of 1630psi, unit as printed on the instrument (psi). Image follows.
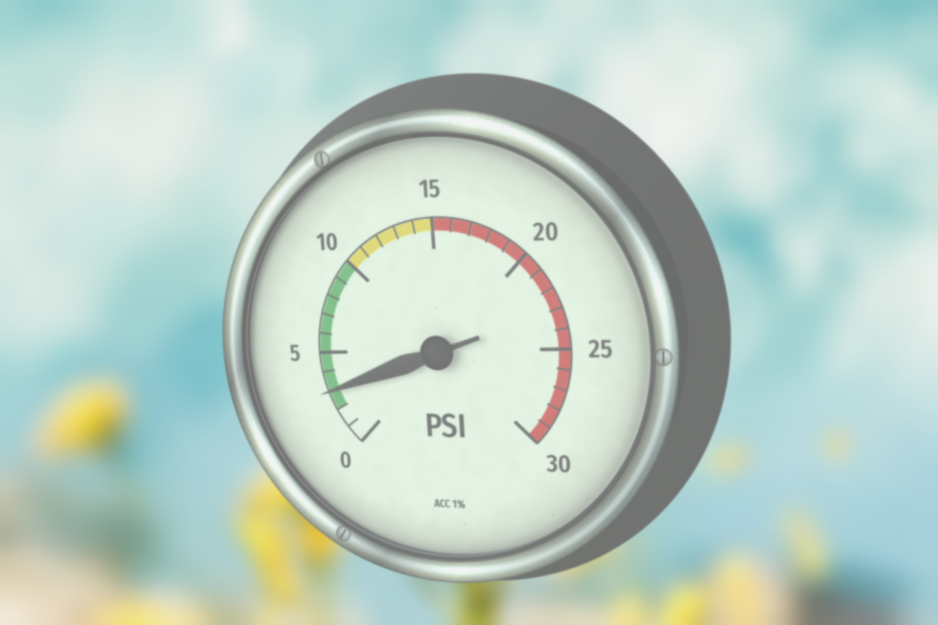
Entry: 3psi
